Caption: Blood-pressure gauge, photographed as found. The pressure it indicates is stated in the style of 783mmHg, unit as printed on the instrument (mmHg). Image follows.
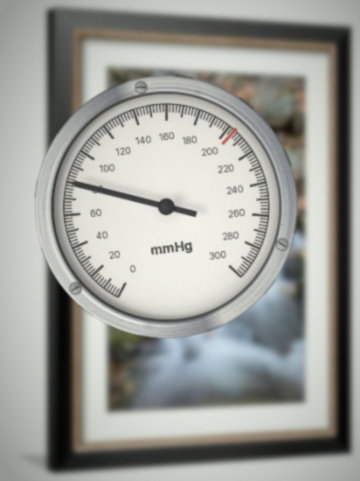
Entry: 80mmHg
